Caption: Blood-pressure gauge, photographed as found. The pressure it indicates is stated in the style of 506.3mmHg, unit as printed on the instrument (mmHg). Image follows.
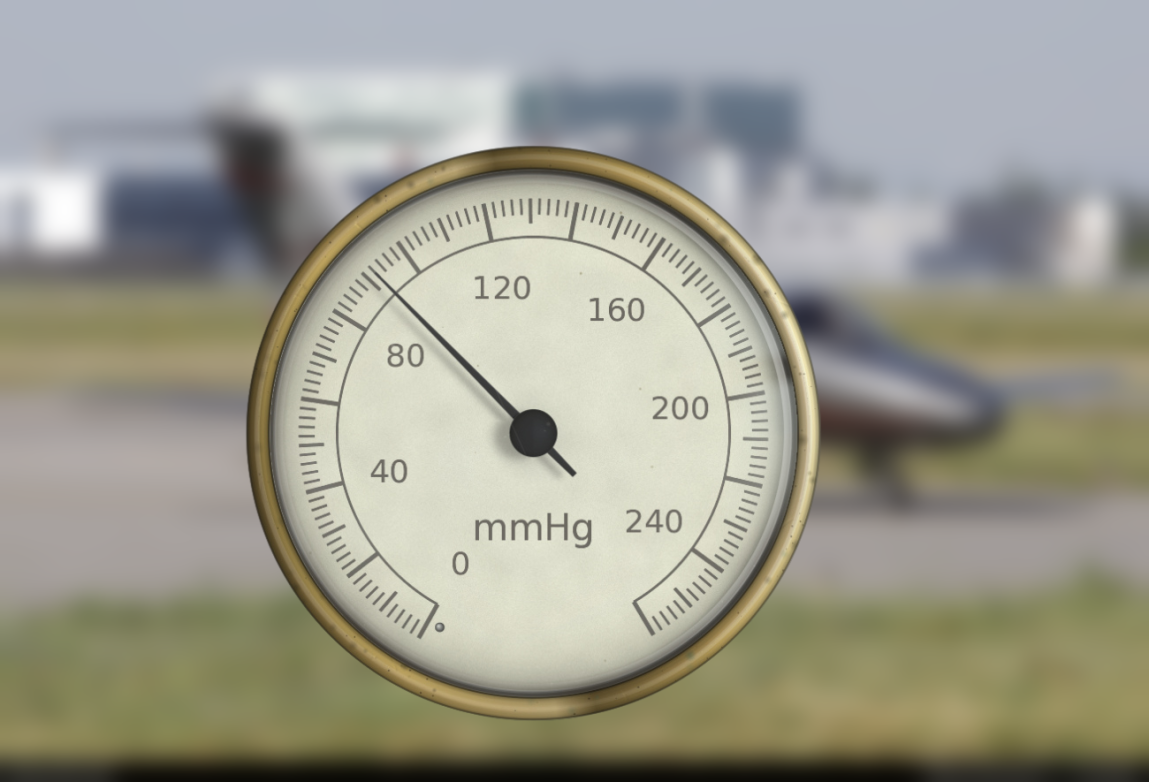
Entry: 92mmHg
